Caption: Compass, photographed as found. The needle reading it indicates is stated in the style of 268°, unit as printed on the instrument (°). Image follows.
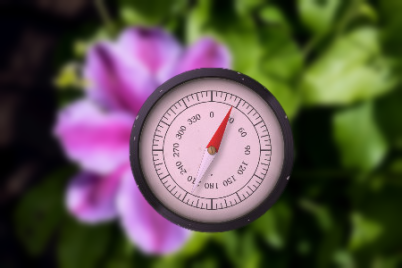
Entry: 25°
